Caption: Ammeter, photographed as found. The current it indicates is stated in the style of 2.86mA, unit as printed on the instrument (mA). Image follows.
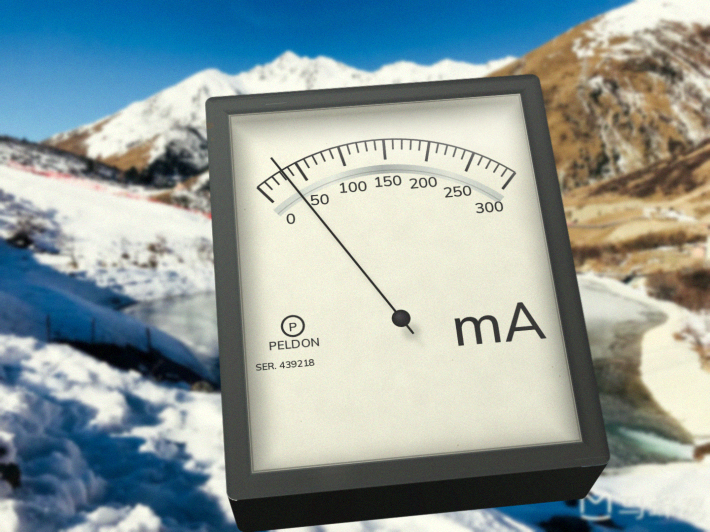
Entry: 30mA
